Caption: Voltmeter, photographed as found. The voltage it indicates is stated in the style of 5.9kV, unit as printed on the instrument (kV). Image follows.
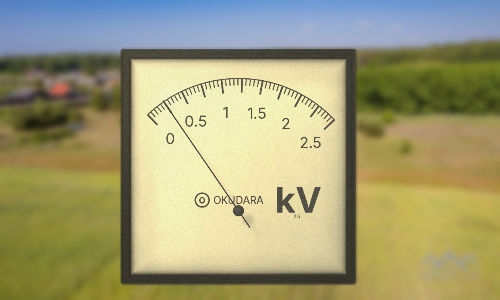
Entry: 0.25kV
